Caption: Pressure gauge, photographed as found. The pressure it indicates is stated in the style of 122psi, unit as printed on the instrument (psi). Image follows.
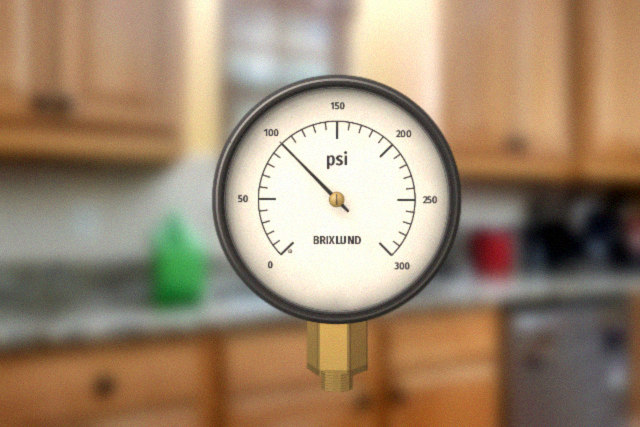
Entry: 100psi
